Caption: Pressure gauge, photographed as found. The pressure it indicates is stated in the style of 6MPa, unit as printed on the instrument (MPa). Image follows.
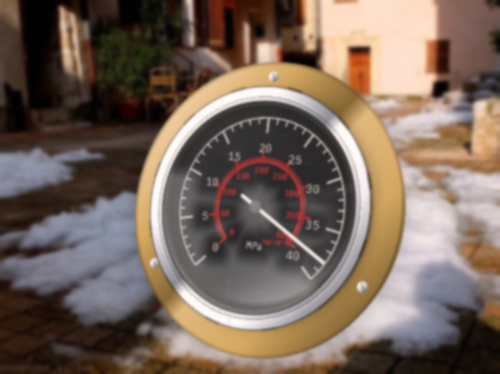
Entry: 38MPa
